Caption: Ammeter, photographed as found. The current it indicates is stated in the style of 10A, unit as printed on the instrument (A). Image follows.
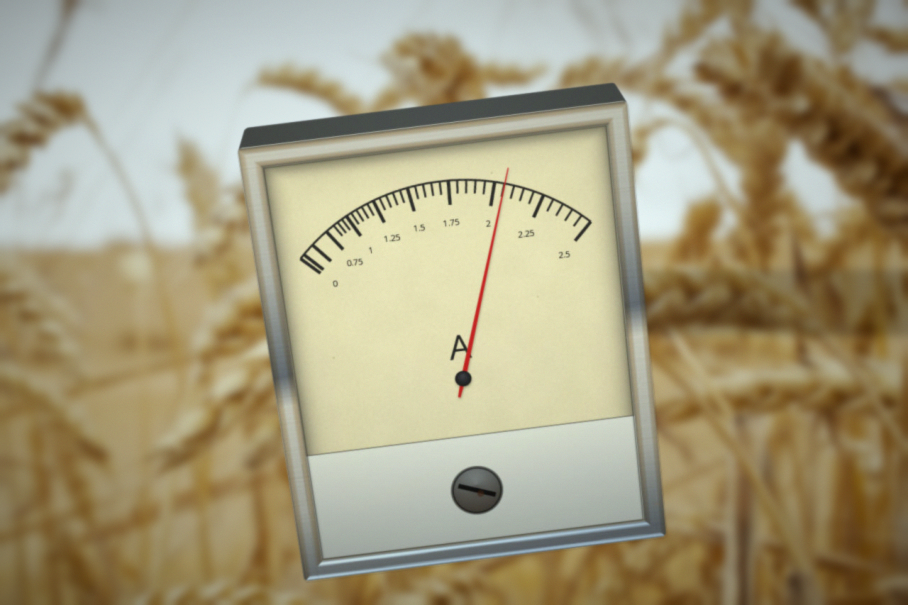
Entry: 2.05A
